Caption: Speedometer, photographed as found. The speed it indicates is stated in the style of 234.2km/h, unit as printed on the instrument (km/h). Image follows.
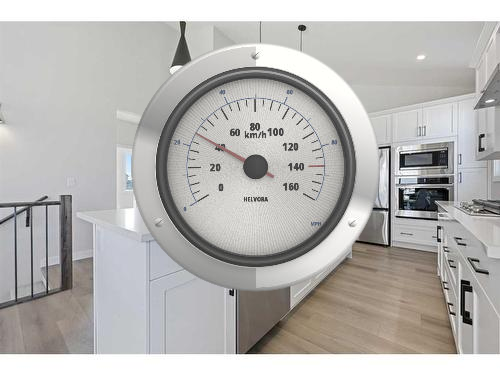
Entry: 40km/h
